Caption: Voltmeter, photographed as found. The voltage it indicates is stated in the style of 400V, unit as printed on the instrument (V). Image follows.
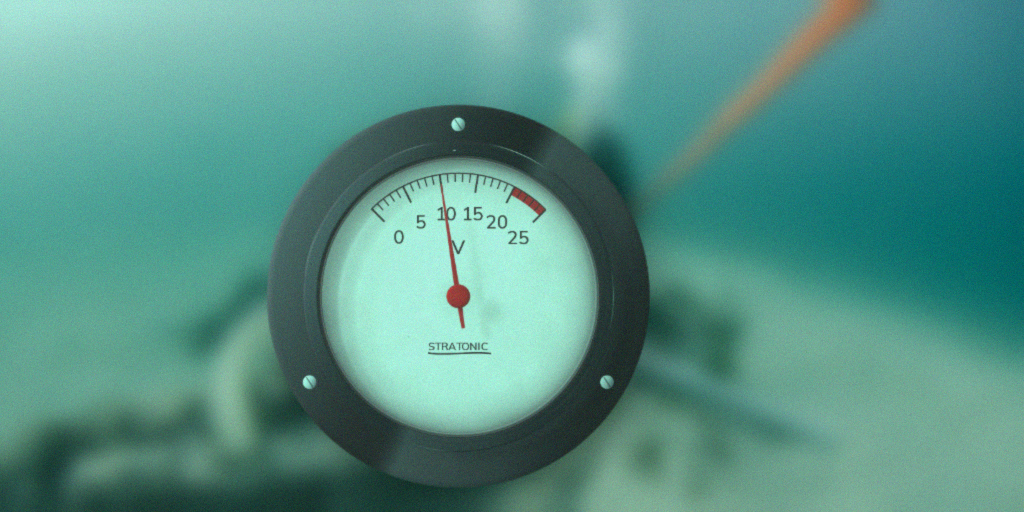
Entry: 10V
